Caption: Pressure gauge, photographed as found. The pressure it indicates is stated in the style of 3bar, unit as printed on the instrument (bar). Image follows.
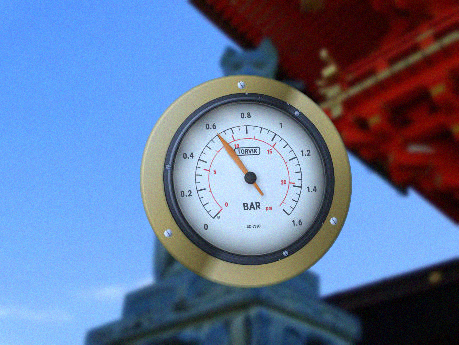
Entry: 0.6bar
